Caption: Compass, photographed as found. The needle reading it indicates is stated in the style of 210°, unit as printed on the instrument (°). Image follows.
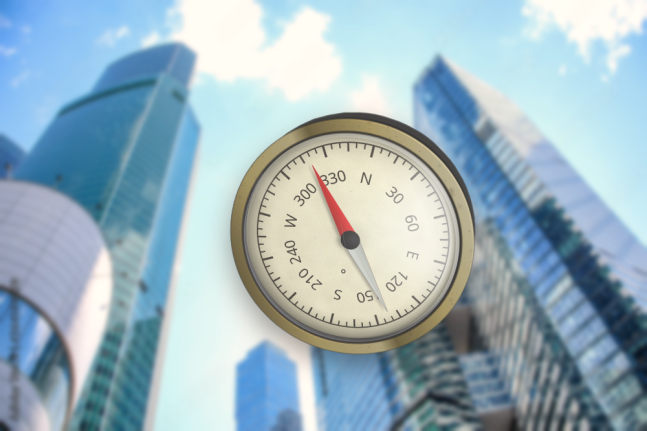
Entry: 320°
